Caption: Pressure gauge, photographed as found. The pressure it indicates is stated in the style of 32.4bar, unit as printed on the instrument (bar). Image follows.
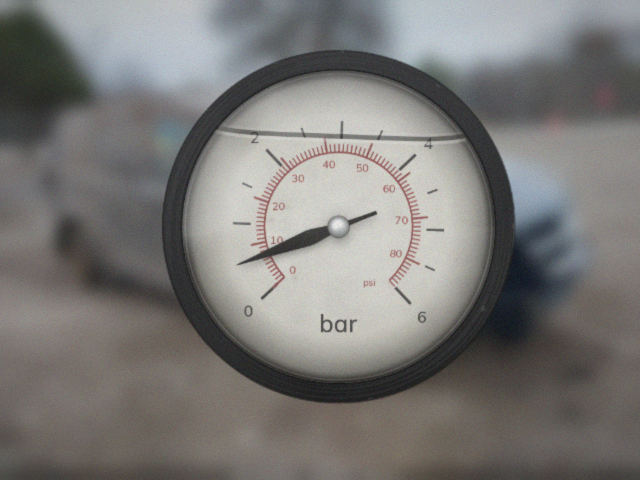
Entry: 0.5bar
